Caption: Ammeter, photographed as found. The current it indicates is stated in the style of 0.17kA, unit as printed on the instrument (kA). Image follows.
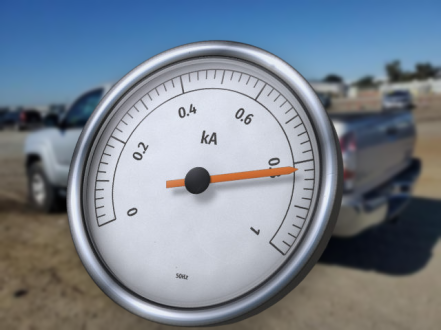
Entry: 0.82kA
